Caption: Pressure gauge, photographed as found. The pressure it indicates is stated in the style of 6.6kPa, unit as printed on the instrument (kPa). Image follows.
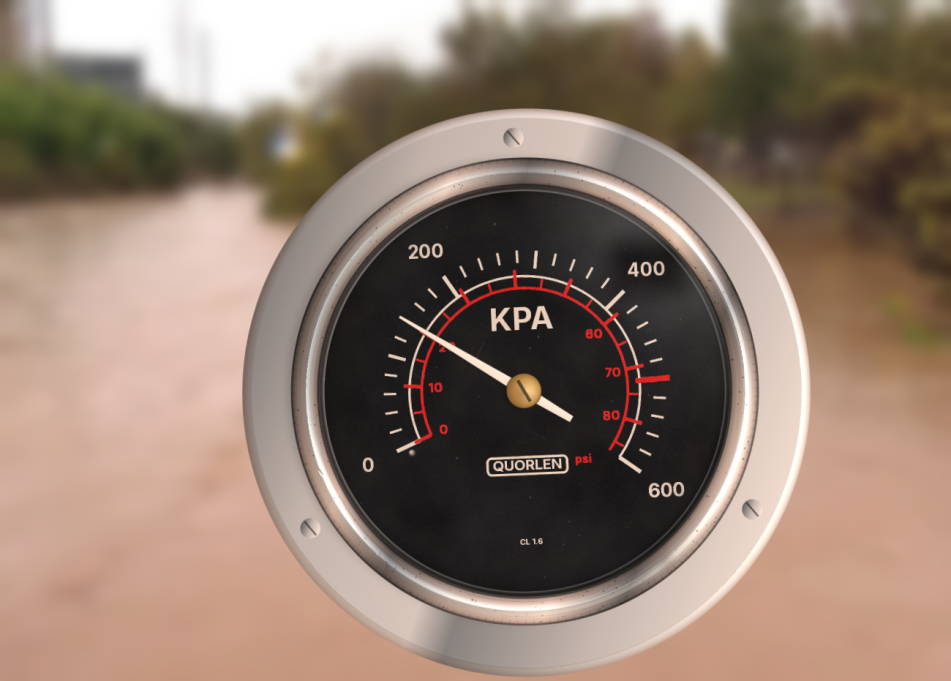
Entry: 140kPa
